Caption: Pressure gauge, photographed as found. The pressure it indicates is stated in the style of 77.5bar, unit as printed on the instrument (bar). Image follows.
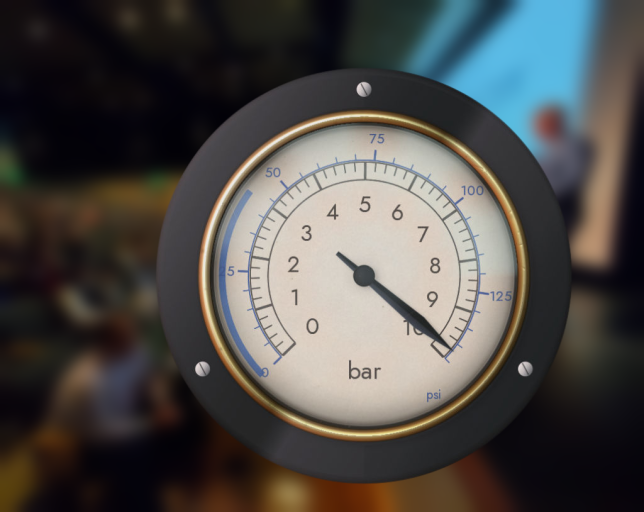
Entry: 9.8bar
